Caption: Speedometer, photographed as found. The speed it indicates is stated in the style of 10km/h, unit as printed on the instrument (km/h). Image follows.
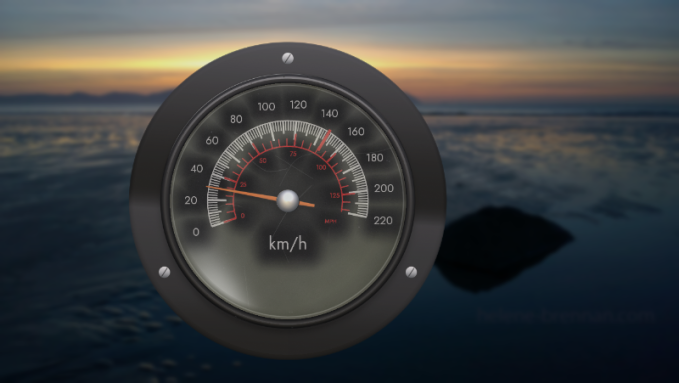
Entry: 30km/h
